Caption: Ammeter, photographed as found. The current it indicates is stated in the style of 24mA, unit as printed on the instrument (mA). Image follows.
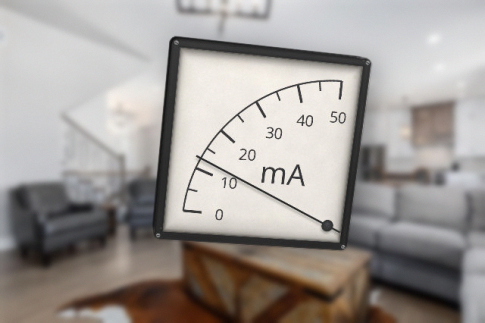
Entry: 12.5mA
